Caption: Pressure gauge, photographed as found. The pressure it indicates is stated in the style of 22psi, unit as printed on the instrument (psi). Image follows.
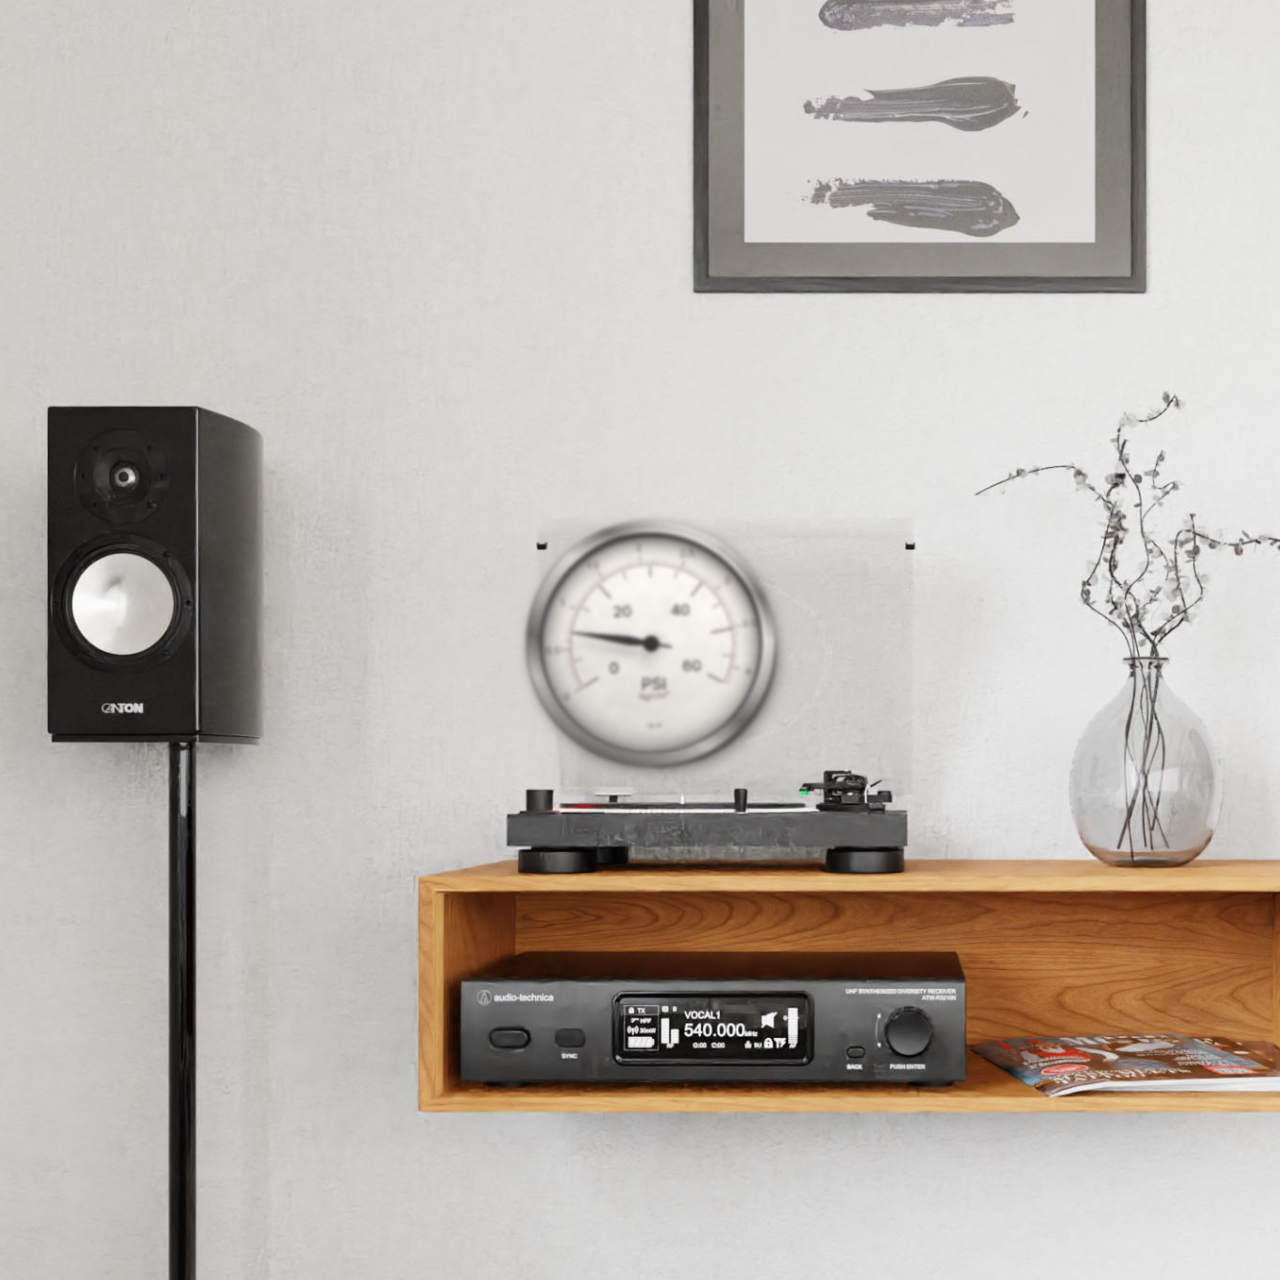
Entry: 10psi
